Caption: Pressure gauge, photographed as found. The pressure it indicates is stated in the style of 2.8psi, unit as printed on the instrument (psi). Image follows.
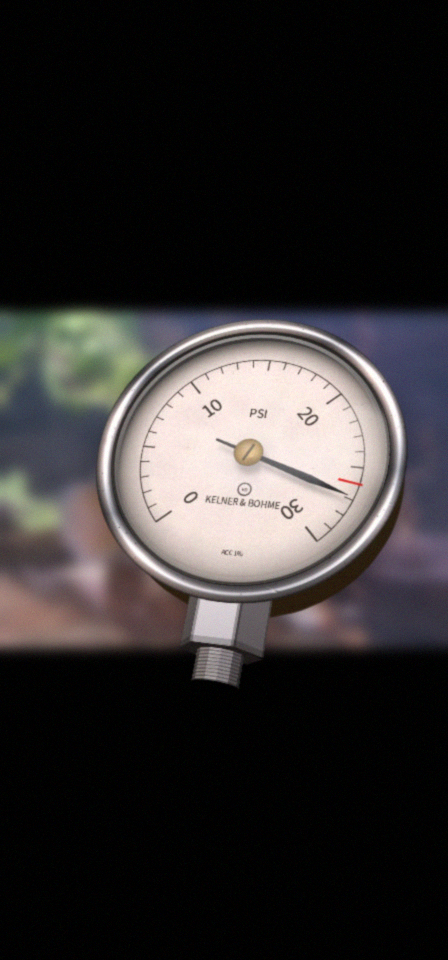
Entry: 27psi
